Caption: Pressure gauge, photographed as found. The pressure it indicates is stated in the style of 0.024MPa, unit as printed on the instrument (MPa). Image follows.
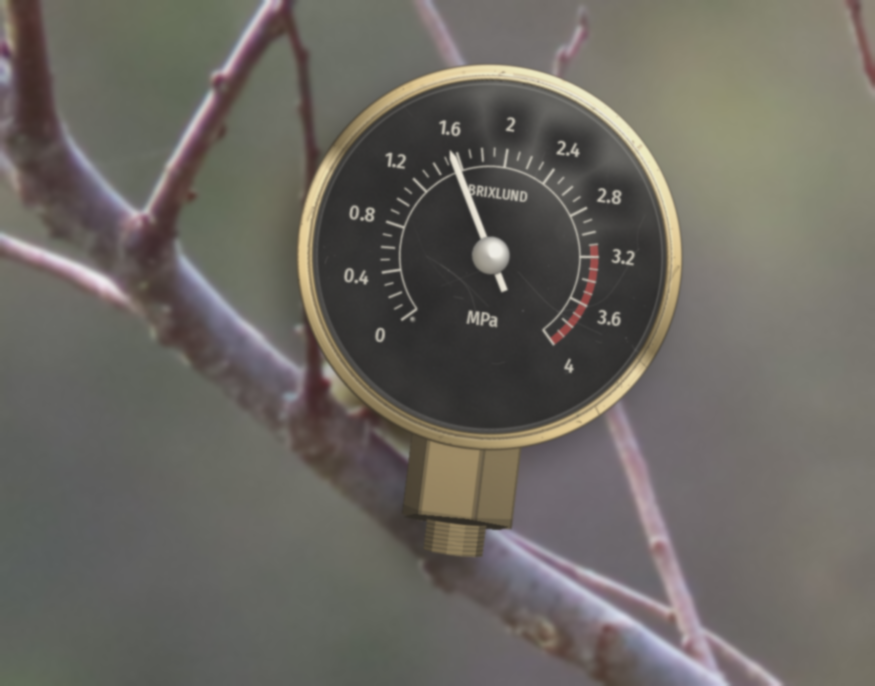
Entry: 1.55MPa
